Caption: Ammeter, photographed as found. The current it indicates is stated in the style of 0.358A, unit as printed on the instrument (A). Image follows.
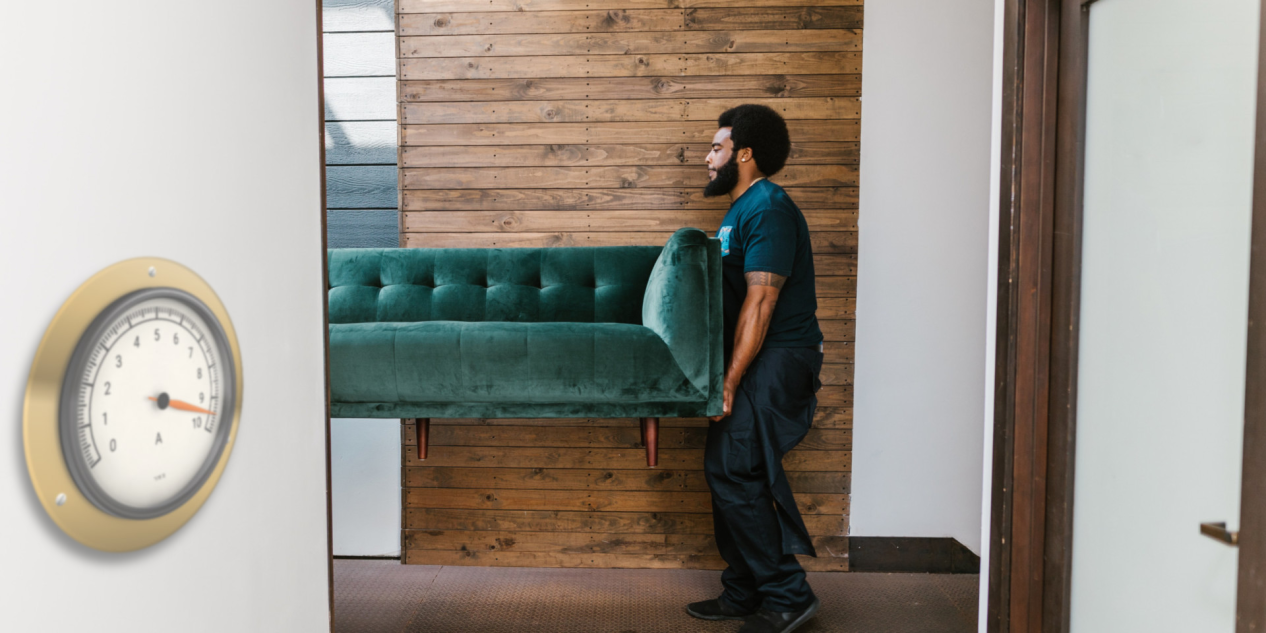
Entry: 9.5A
